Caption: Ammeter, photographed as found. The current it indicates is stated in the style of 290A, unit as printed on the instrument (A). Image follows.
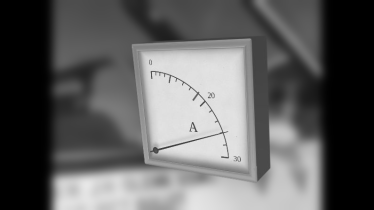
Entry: 26A
